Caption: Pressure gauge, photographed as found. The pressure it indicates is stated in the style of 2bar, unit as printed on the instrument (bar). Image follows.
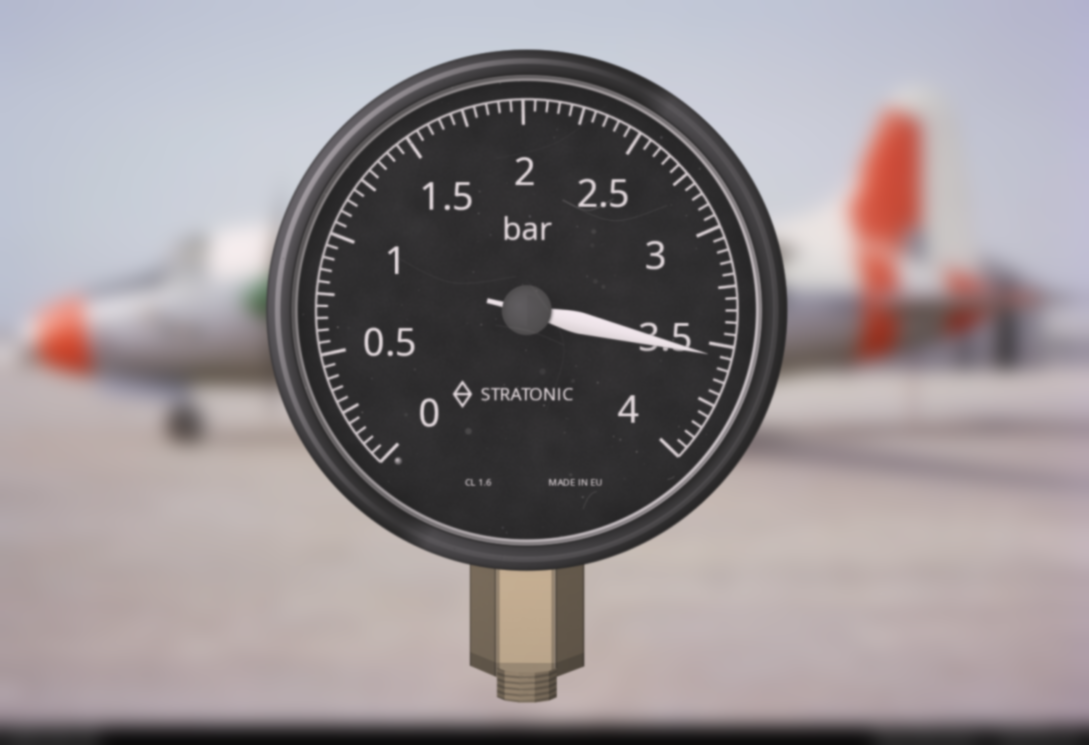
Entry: 3.55bar
